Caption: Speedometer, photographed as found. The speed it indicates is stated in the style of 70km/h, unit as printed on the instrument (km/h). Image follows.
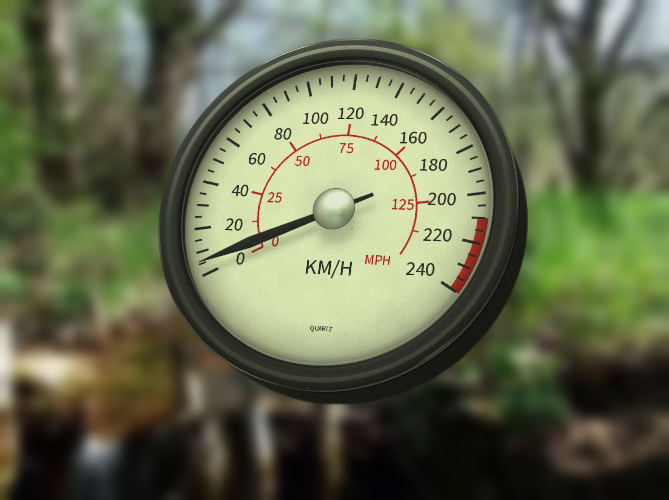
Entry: 5km/h
